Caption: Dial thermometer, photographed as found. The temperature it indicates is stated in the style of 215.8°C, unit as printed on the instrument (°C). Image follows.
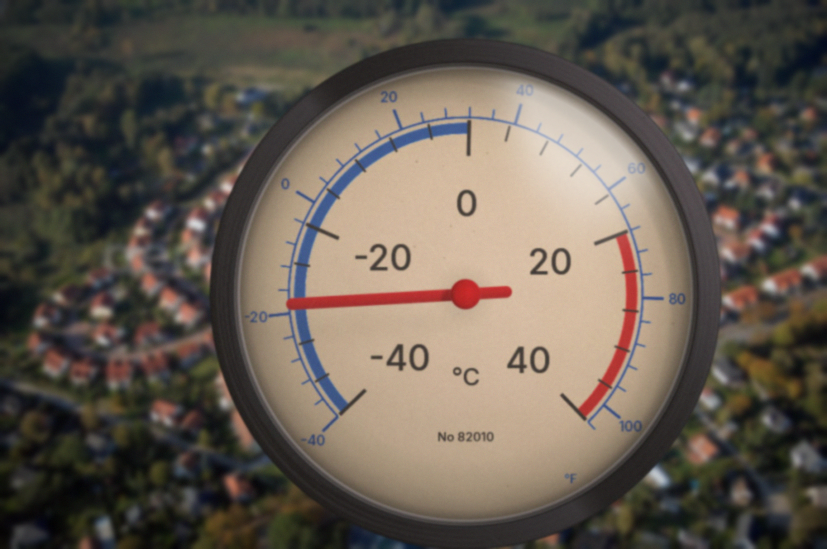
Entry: -28°C
